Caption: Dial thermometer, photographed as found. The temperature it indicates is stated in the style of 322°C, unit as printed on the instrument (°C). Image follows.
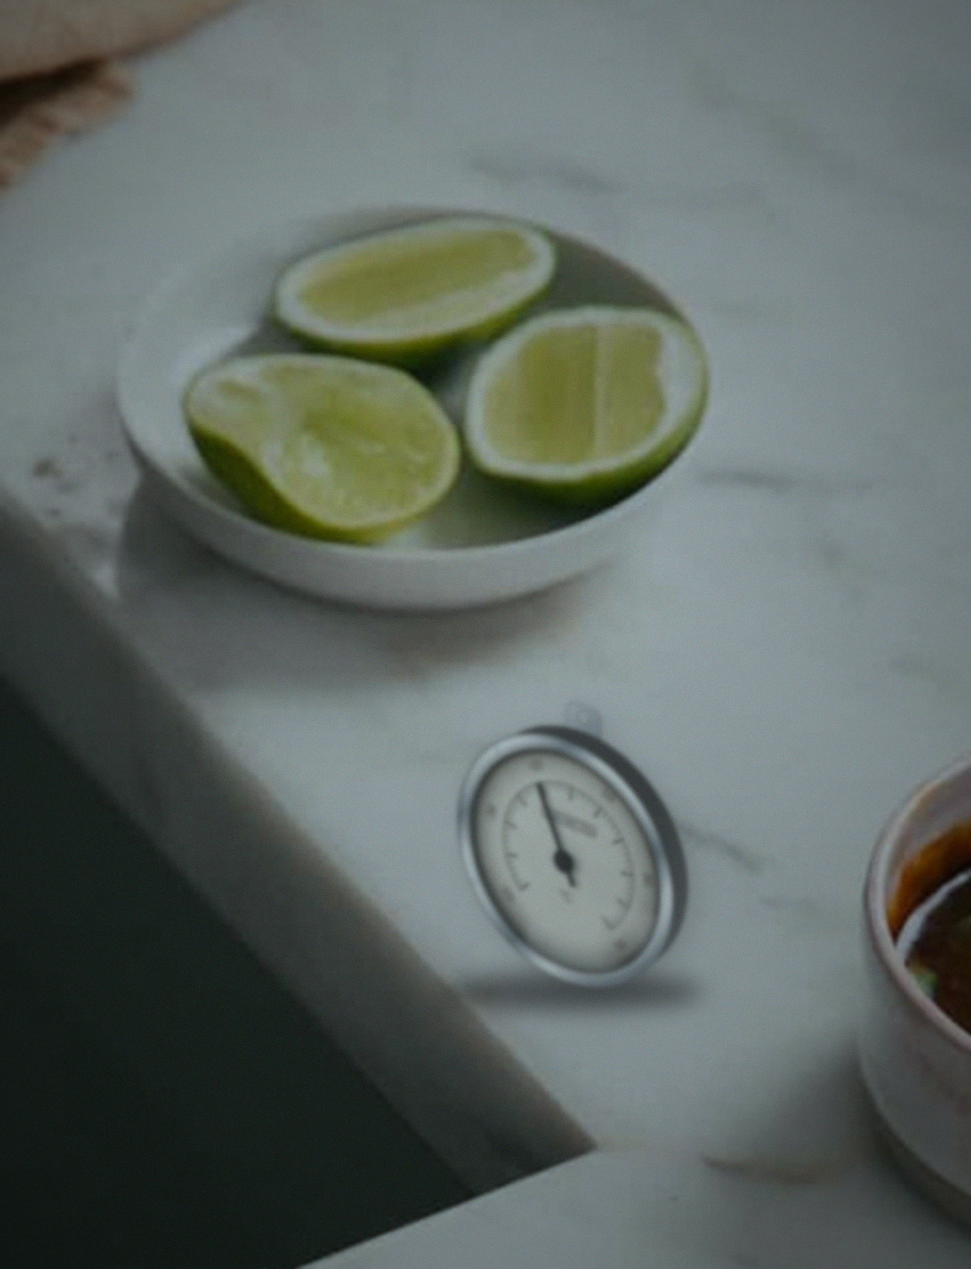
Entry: -10°C
